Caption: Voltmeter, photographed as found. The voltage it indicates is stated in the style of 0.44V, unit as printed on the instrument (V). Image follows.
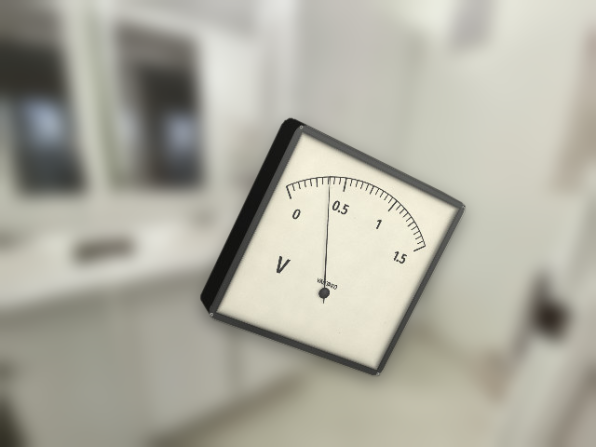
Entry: 0.35V
